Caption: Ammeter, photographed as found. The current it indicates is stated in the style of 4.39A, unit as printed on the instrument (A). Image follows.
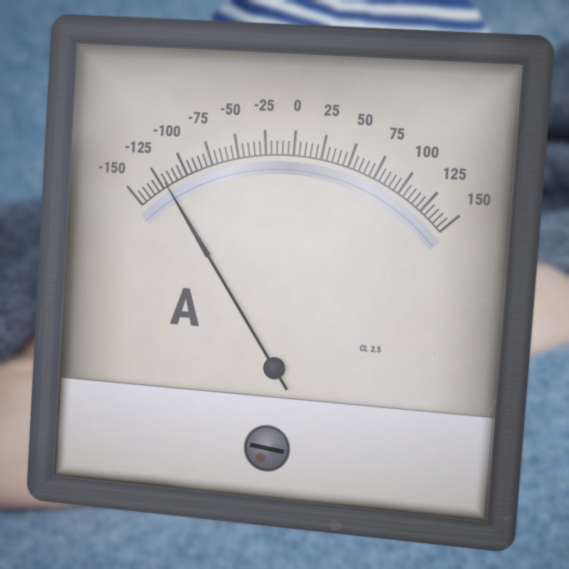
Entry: -120A
